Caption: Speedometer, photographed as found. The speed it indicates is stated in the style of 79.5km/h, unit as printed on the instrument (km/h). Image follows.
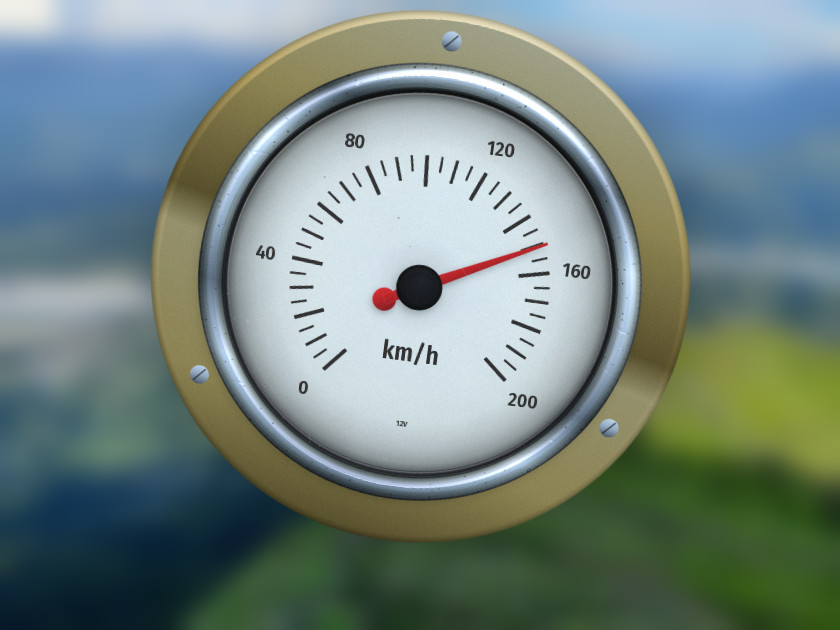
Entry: 150km/h
